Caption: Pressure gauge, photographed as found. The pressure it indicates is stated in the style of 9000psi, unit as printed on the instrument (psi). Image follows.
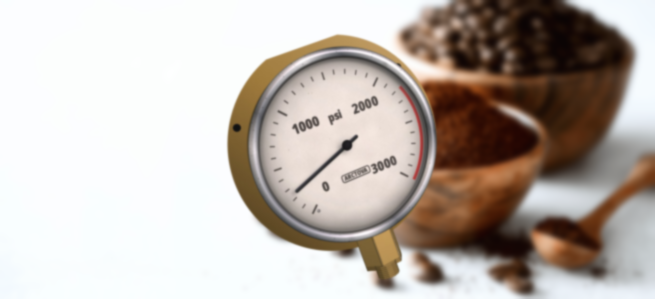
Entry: 250psi
